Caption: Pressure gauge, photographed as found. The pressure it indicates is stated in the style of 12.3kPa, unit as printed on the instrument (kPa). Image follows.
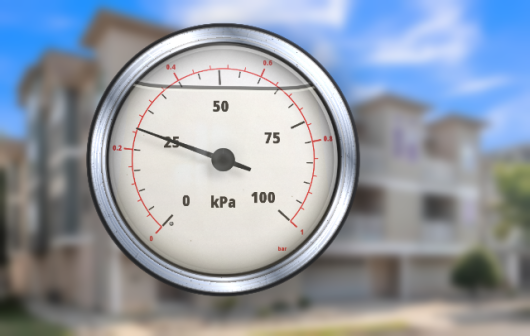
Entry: 25kPa
